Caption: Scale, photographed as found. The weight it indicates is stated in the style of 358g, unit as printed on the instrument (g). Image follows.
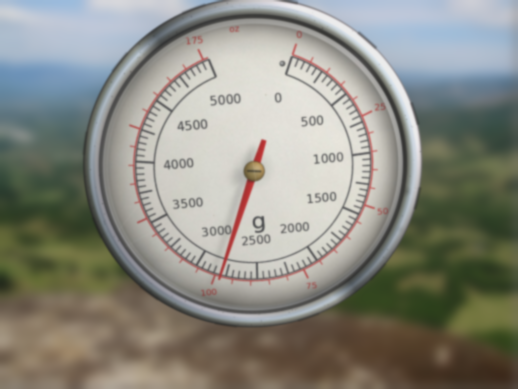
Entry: 2800g
